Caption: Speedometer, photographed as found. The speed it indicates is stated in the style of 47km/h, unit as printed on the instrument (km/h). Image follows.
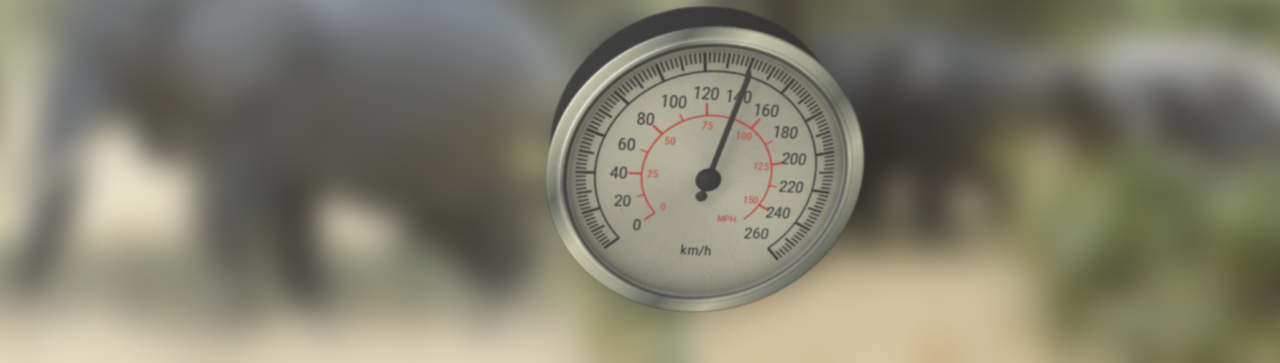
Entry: 140km/h
